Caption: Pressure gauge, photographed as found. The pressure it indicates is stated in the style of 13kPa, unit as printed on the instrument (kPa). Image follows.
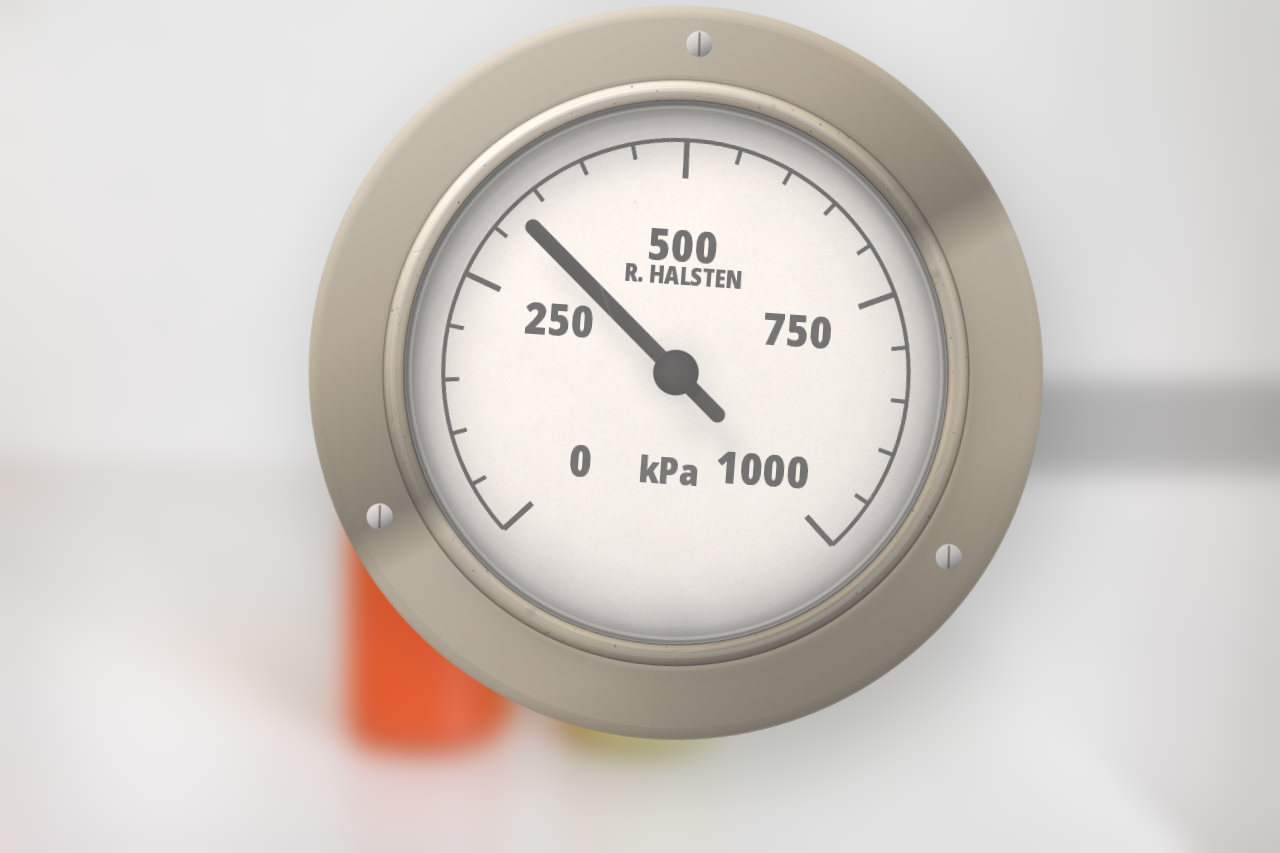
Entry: 325kPa
